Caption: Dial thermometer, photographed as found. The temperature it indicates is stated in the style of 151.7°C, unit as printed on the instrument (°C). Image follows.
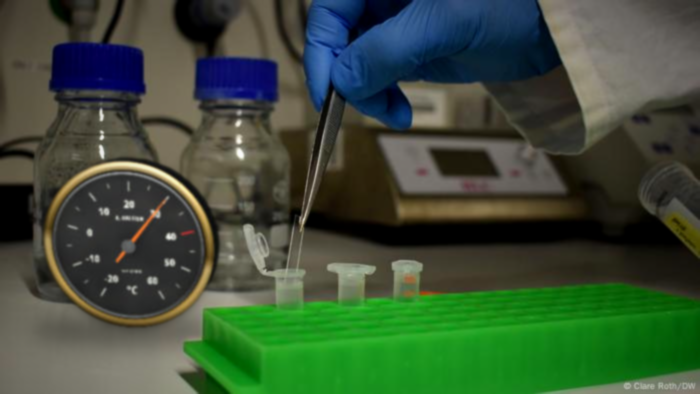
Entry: 30°C
